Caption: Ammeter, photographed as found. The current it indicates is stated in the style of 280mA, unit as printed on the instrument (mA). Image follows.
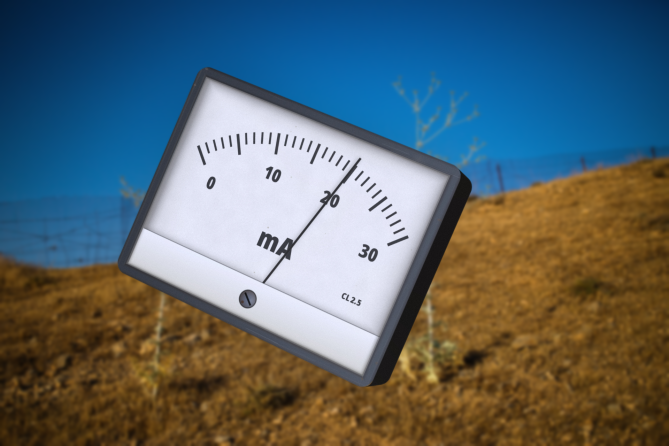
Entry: 20mA
